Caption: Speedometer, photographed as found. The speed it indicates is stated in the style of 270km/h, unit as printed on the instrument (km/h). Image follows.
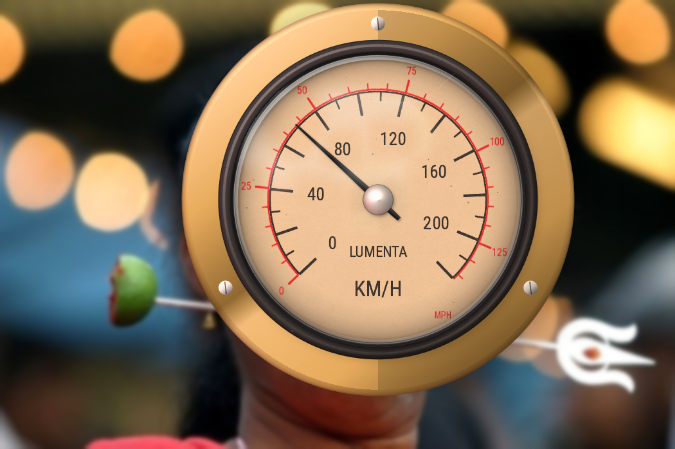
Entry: 70km/h
